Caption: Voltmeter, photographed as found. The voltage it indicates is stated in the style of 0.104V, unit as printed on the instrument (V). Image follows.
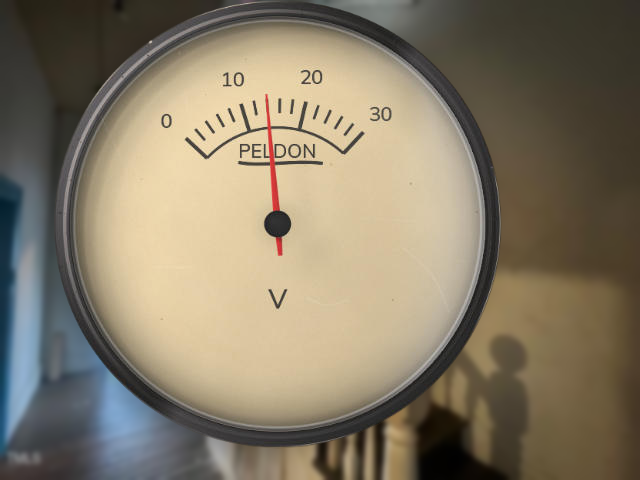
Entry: 14V
